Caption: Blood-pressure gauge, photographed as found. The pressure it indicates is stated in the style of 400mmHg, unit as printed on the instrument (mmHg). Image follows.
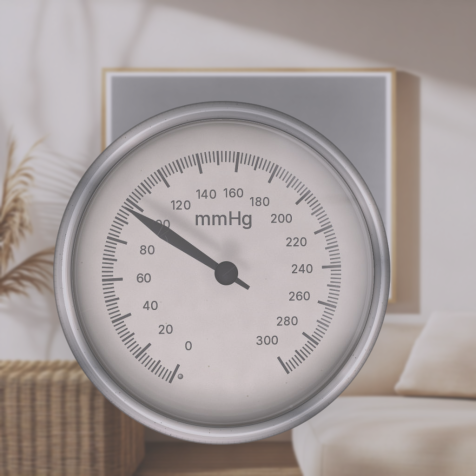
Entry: 96mmHg
